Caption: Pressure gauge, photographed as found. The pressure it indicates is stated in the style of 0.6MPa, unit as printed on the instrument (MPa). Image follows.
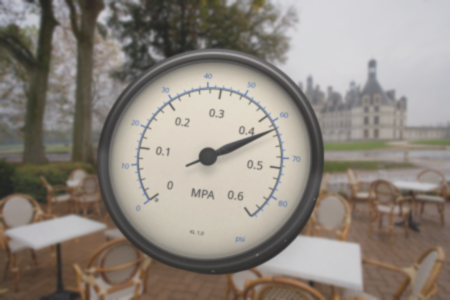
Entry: 0.43MPa
